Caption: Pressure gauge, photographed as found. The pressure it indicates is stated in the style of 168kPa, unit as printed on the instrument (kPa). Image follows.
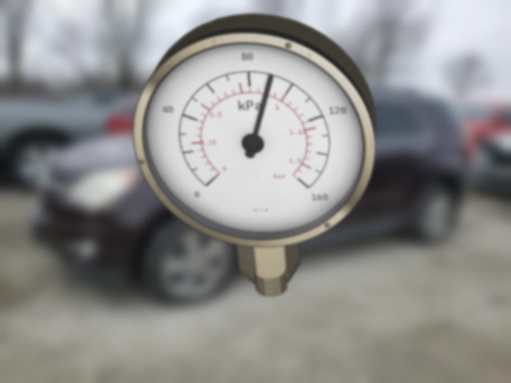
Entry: 90kPa
